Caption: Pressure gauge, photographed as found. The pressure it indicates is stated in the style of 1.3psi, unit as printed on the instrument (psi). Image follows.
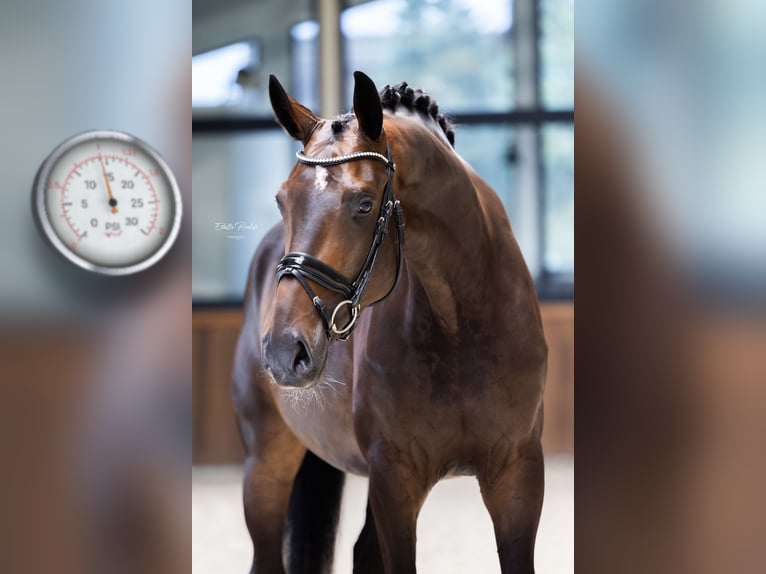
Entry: 14psi
